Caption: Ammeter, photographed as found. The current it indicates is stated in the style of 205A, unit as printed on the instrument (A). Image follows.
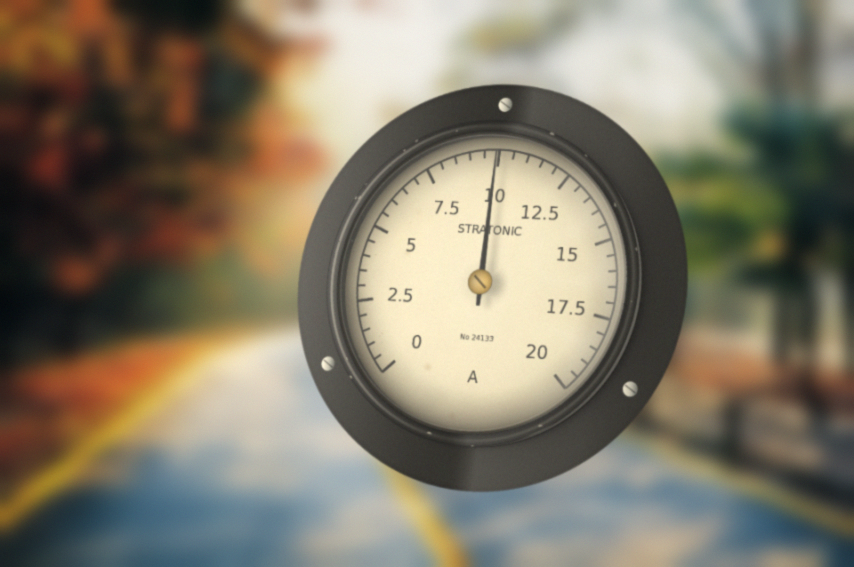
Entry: 10A
